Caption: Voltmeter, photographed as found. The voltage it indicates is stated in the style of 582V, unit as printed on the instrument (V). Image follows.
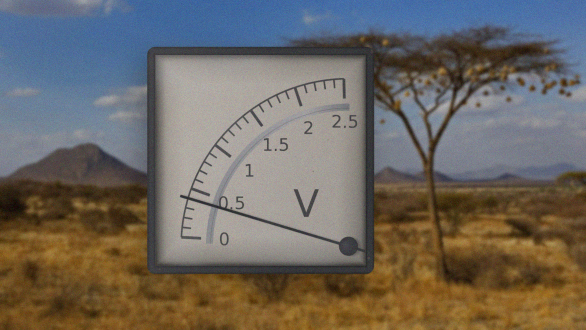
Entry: 0.4V
